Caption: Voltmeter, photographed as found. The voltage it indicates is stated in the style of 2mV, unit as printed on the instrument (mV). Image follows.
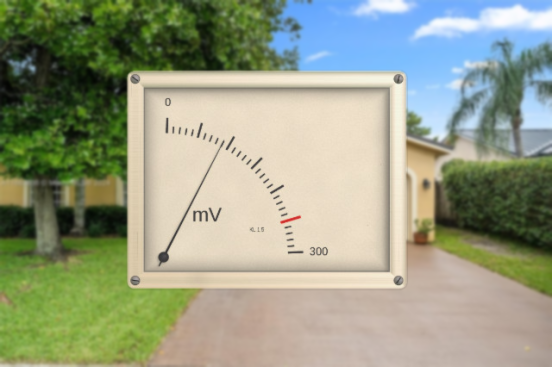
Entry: 90mV
